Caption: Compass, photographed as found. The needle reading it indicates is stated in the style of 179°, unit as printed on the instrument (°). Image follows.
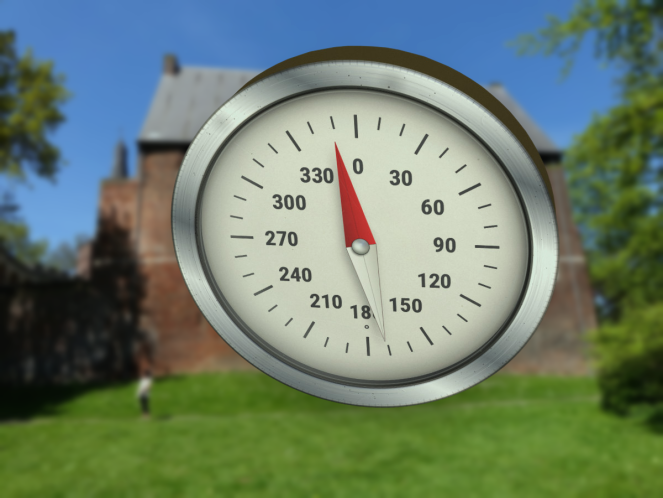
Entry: 350°
